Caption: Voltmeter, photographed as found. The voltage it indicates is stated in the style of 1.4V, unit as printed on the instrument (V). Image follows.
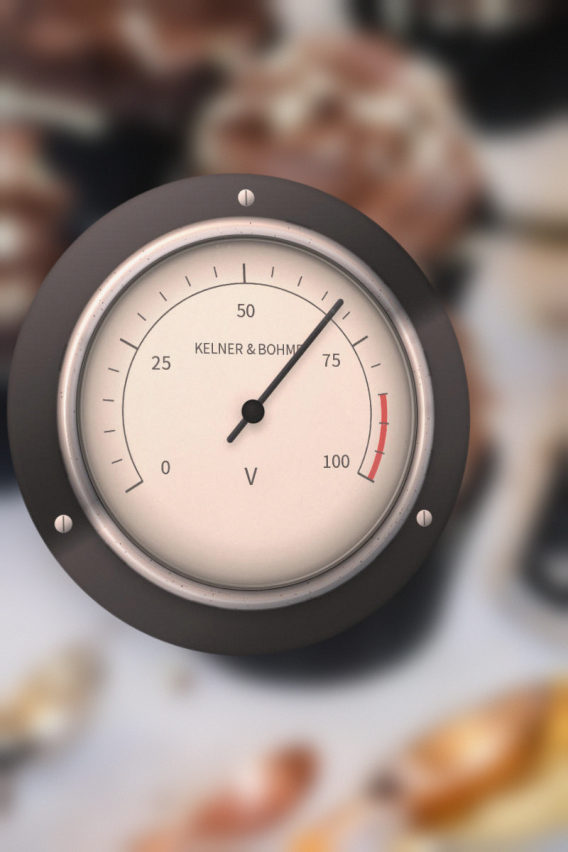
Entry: 67.5V
